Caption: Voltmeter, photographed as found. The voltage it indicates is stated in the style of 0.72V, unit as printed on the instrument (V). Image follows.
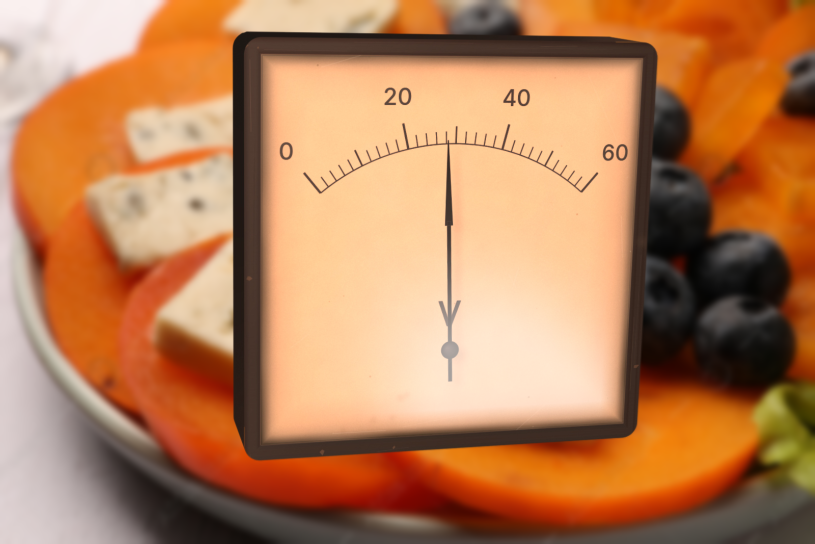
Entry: 28V
